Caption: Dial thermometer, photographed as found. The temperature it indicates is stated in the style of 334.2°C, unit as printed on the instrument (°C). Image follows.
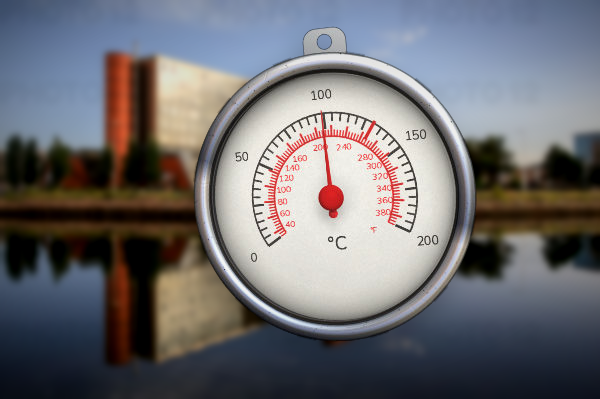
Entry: 100°C
